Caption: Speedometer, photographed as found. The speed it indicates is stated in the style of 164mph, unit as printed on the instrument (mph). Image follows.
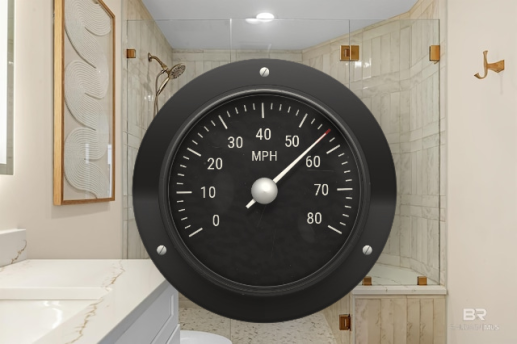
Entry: 56mph
